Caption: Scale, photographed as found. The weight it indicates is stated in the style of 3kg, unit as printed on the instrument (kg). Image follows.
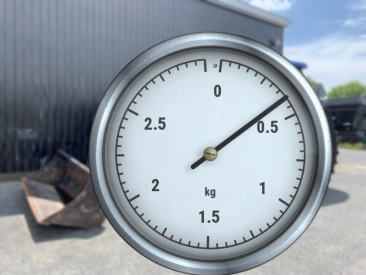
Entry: 0.4kg
